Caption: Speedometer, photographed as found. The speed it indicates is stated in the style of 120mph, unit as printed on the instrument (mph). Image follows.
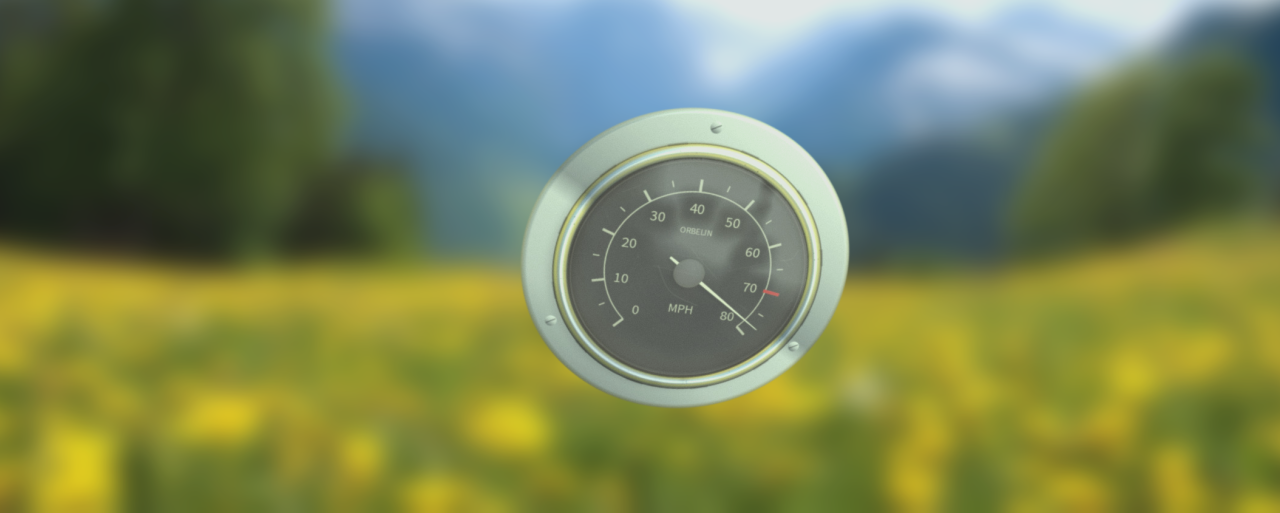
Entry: 77.5mph
